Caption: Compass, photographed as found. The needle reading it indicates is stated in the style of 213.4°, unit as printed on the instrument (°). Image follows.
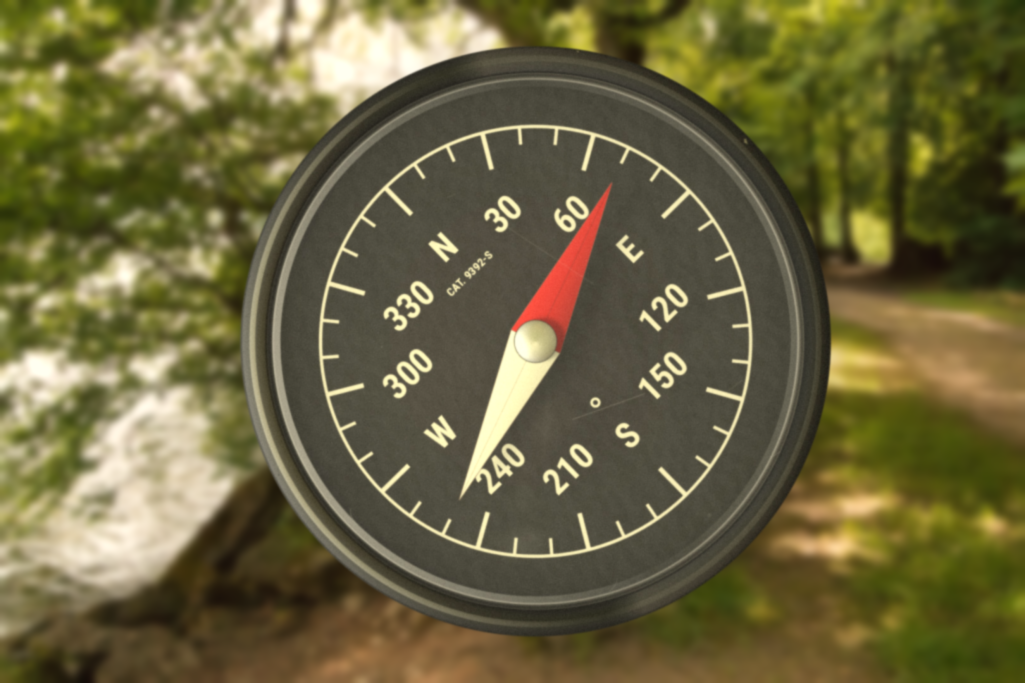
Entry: 70°
